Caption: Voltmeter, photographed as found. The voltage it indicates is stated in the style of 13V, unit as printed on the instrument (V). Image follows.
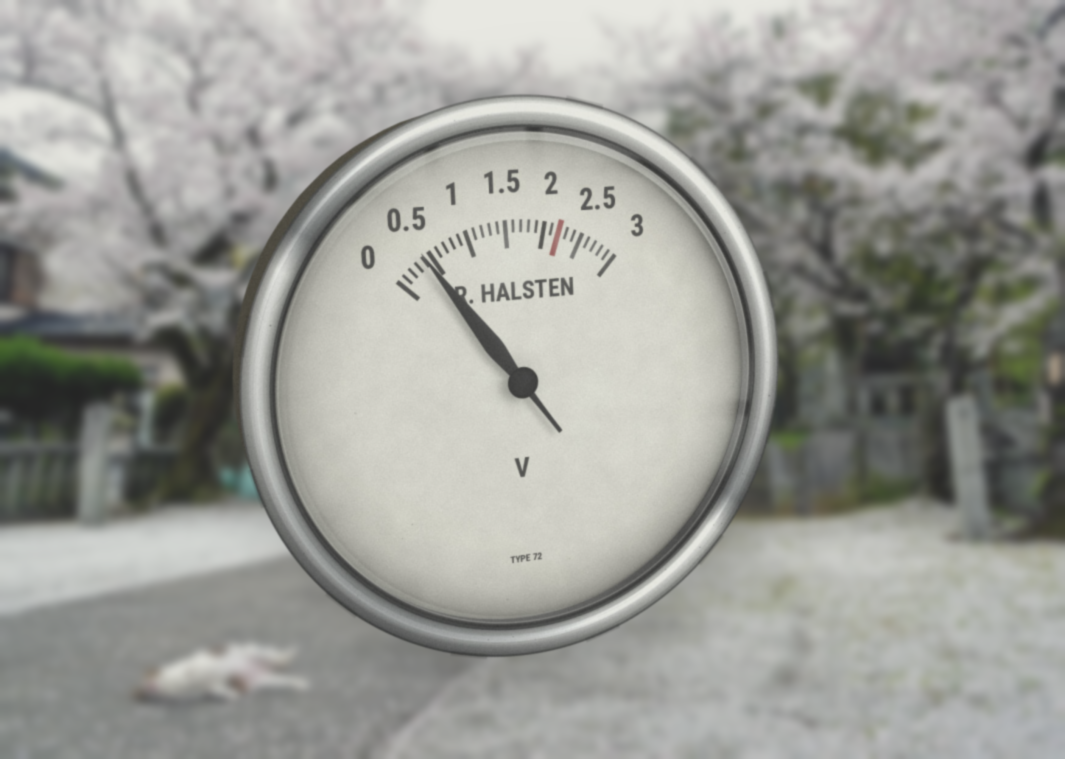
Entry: 0.4V
